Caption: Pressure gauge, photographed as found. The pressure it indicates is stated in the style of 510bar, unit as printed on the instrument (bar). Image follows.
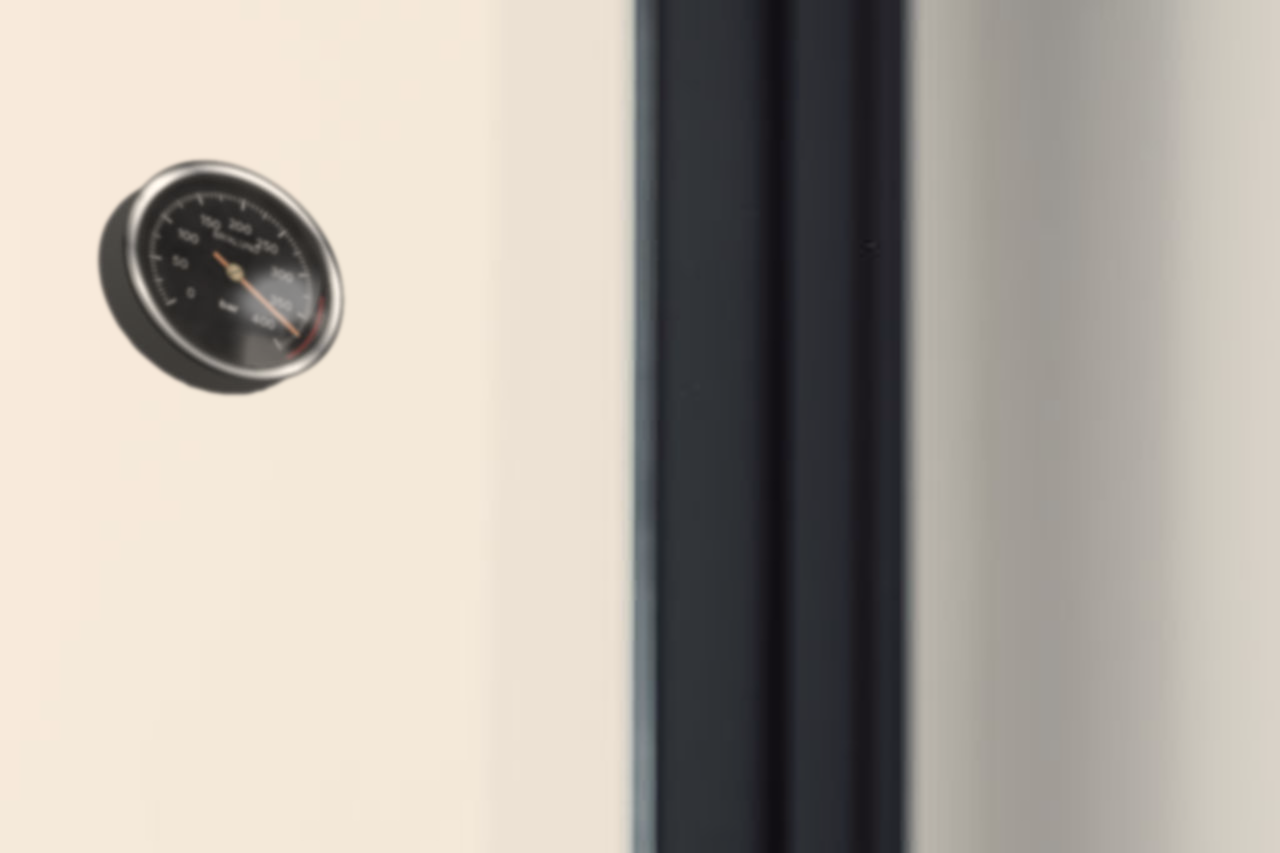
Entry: 375bar
